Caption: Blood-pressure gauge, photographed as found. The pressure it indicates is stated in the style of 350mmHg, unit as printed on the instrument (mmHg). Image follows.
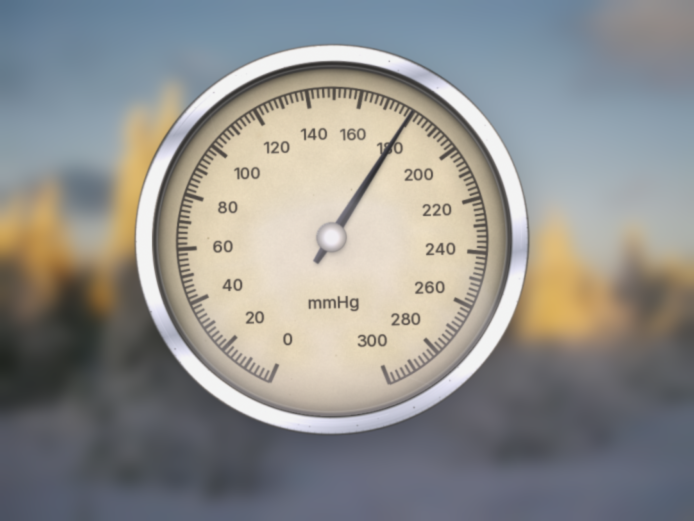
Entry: 180mmHg
